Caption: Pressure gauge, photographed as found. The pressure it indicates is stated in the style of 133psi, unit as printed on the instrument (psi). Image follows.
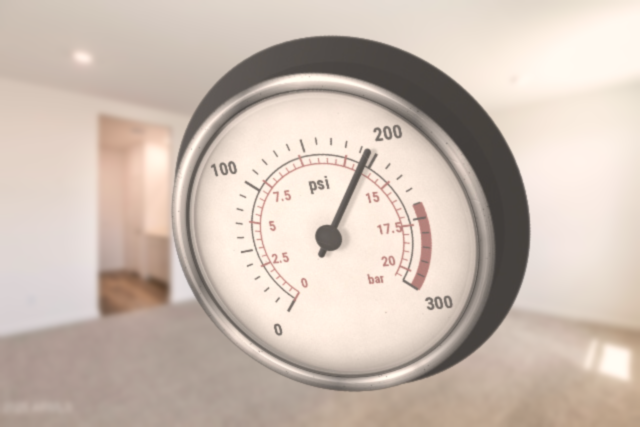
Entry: 195psi
